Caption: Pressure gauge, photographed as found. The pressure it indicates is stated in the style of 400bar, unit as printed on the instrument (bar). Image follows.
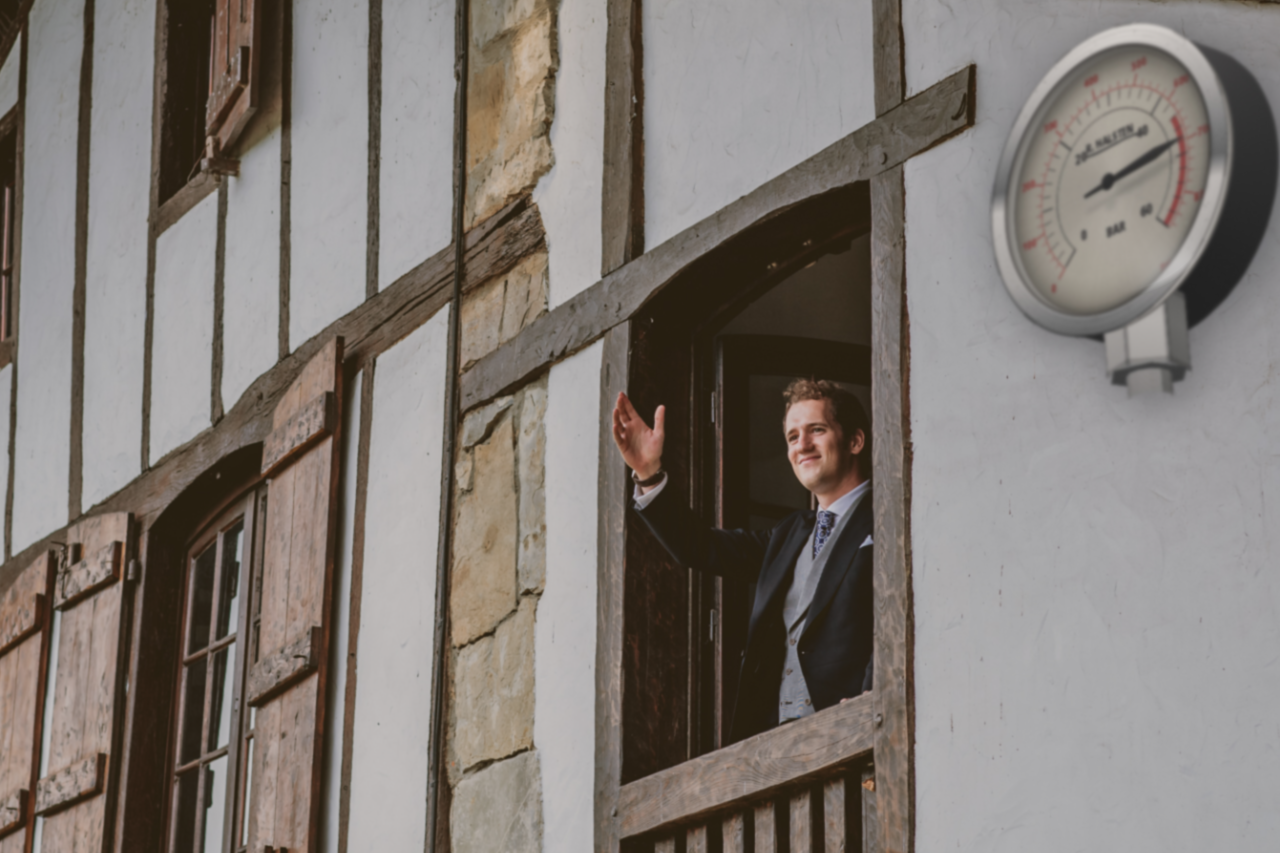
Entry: 48bar
